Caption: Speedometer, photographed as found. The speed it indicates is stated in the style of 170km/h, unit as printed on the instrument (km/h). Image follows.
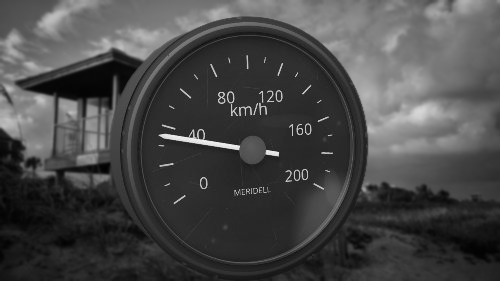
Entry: 35km/h
